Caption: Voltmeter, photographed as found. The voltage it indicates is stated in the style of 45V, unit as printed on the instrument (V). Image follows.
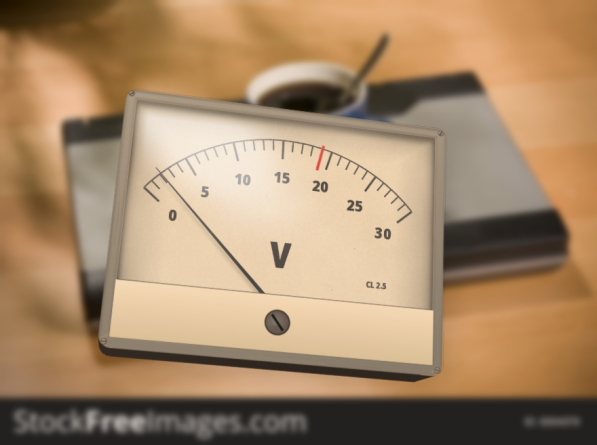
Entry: 2V
